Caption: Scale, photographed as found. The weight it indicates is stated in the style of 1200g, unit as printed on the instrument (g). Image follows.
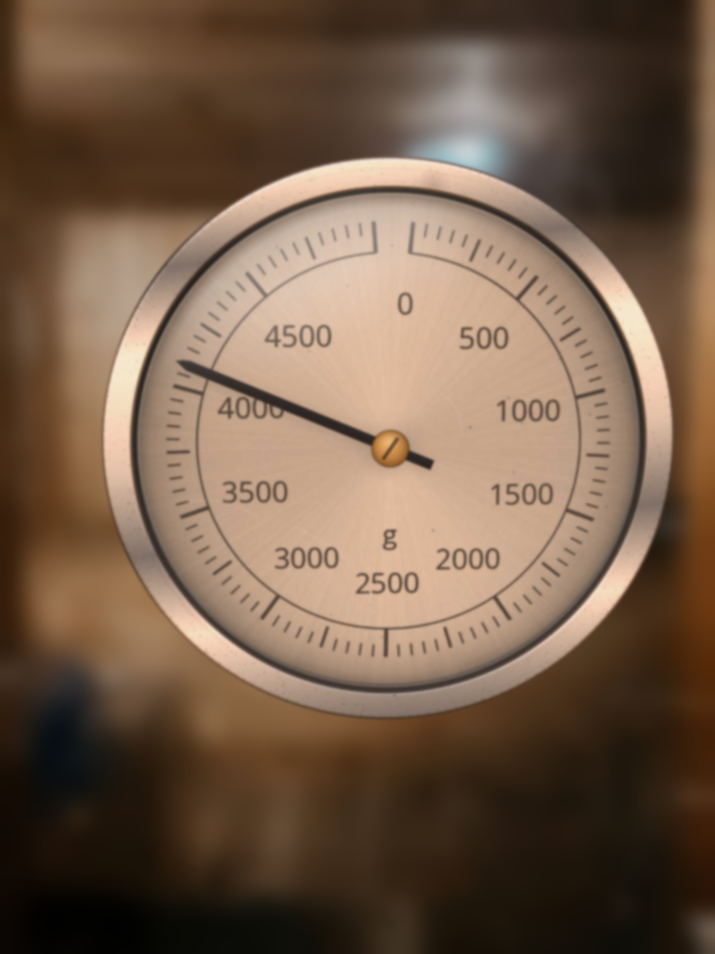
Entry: 4100g
